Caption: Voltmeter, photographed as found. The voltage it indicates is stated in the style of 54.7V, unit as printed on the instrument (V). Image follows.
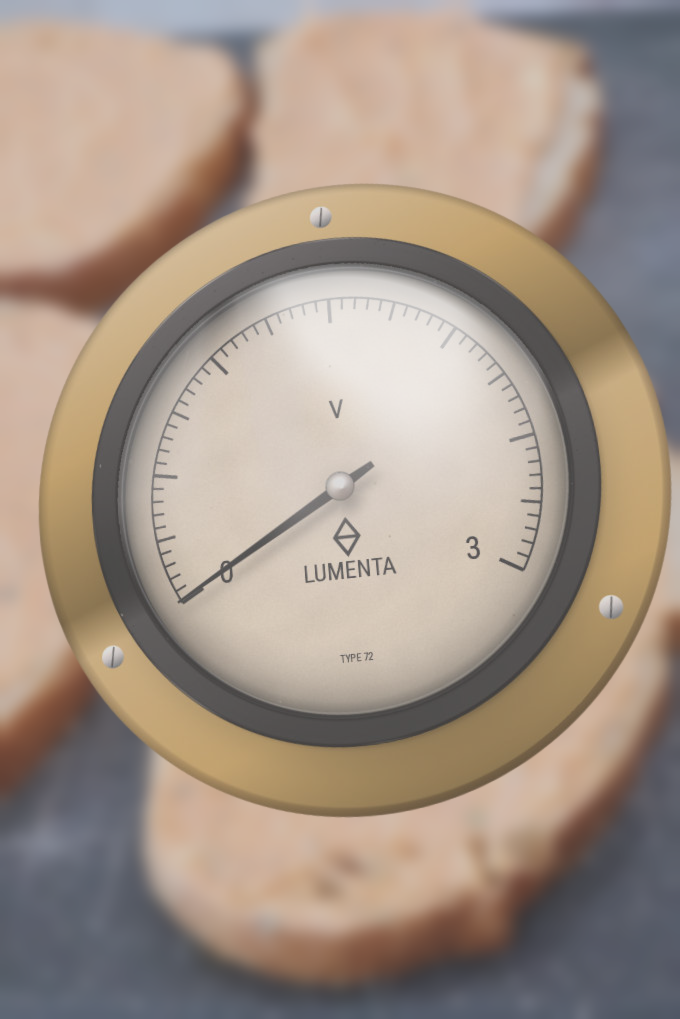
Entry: 0V
